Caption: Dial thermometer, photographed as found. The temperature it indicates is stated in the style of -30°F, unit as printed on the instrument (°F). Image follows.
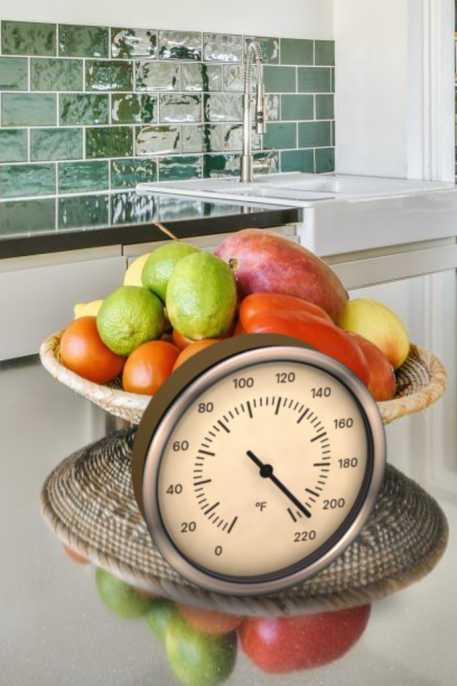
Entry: 212°F
